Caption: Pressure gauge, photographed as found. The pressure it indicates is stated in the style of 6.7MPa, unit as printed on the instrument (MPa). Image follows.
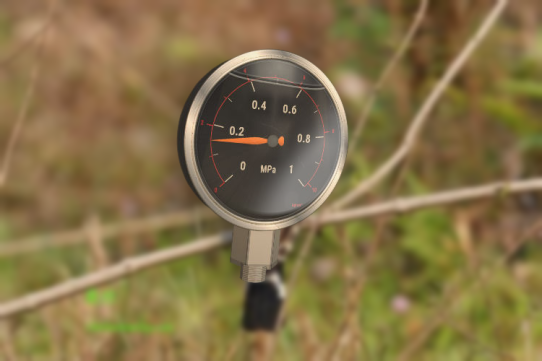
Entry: 0.15MPa
